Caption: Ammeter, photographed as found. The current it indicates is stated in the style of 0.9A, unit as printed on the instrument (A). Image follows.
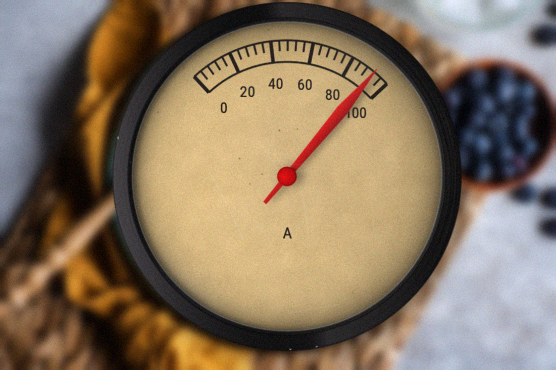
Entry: 92A
